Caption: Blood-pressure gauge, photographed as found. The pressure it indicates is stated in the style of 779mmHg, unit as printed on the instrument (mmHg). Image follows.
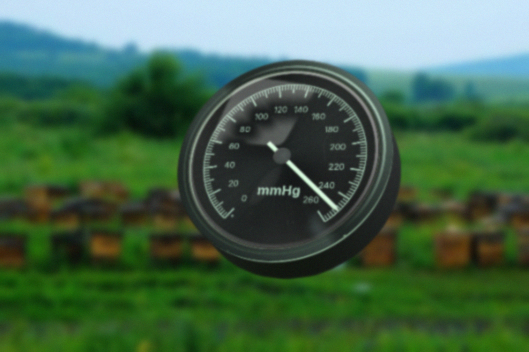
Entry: 250mmHg
